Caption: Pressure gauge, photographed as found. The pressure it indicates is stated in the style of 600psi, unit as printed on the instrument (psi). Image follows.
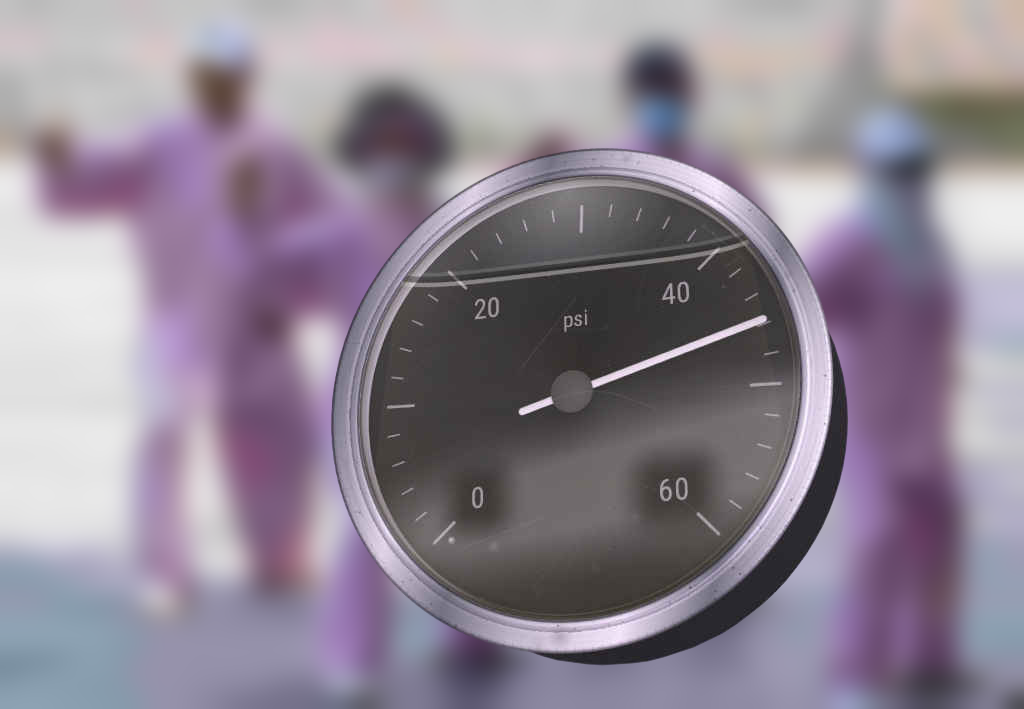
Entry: 46psi
